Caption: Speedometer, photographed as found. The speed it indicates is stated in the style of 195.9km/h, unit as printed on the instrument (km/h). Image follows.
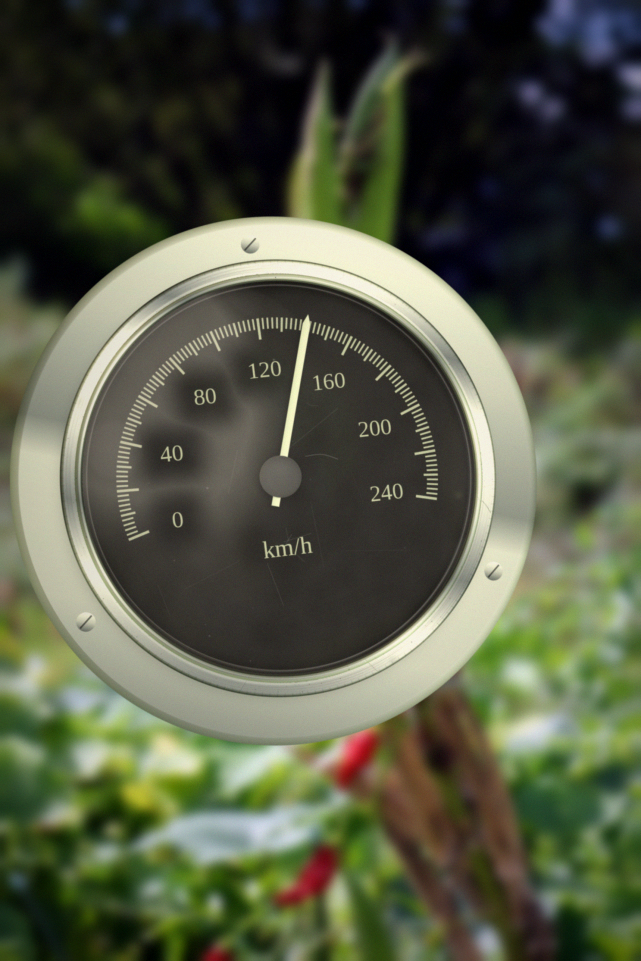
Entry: 140km/h
